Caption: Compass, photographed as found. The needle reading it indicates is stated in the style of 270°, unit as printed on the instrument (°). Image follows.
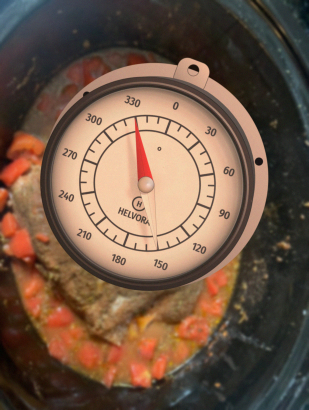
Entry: 330°
